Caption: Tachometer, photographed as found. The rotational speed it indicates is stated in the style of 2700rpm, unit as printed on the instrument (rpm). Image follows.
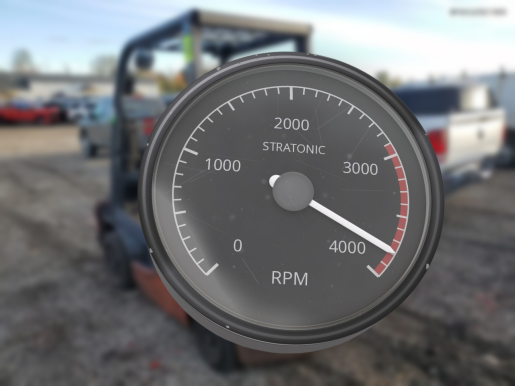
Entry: 3800rpm
